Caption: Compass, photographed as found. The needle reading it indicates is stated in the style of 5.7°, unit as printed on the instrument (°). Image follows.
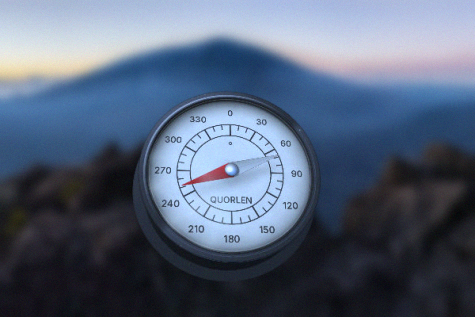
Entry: 250°
